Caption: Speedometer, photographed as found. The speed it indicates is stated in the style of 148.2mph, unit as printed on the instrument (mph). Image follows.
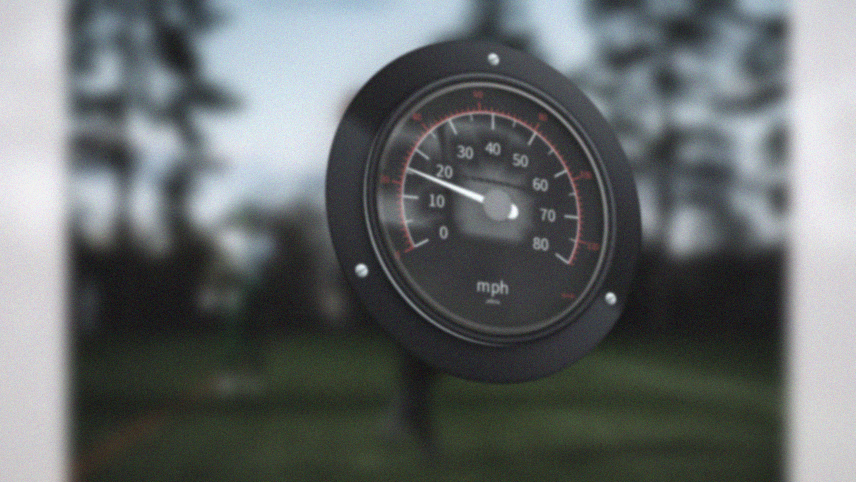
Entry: 15mph
